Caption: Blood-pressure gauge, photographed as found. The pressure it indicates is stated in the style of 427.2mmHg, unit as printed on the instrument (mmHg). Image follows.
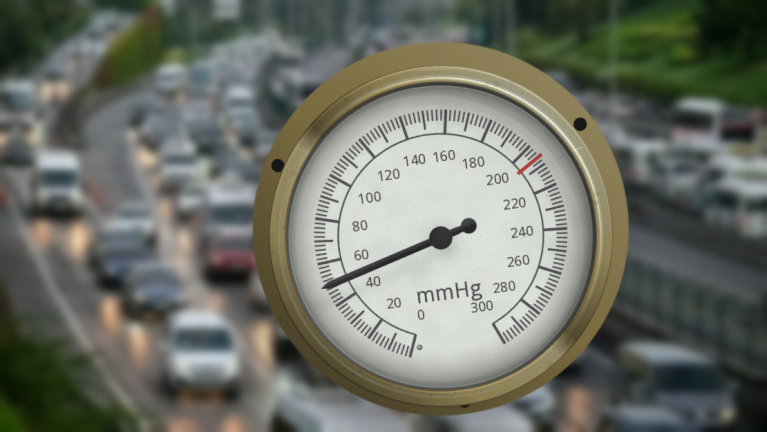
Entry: 50mmHg
